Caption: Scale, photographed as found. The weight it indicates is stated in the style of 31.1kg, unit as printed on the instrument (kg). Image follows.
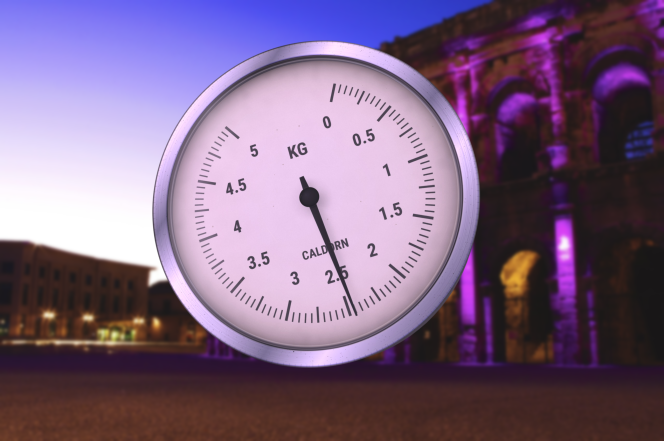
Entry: 2.45kg
